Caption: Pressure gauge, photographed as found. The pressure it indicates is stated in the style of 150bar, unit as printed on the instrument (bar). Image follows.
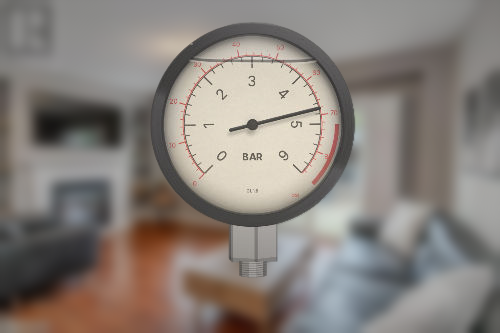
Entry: 4.7bar
